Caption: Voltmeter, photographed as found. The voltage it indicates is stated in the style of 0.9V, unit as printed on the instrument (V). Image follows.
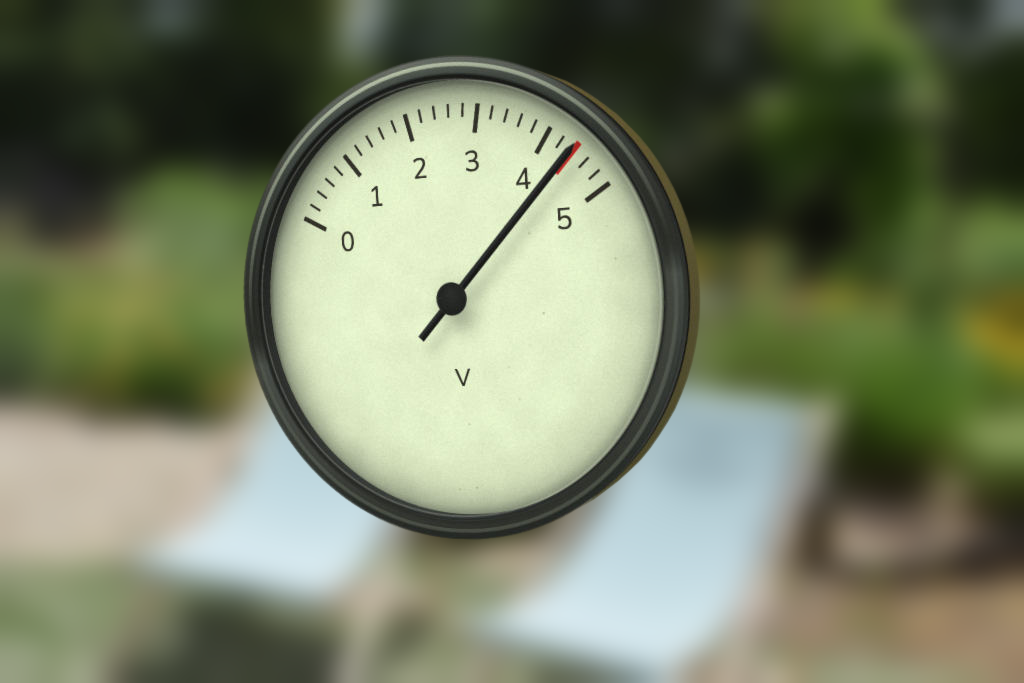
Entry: 4.4V
